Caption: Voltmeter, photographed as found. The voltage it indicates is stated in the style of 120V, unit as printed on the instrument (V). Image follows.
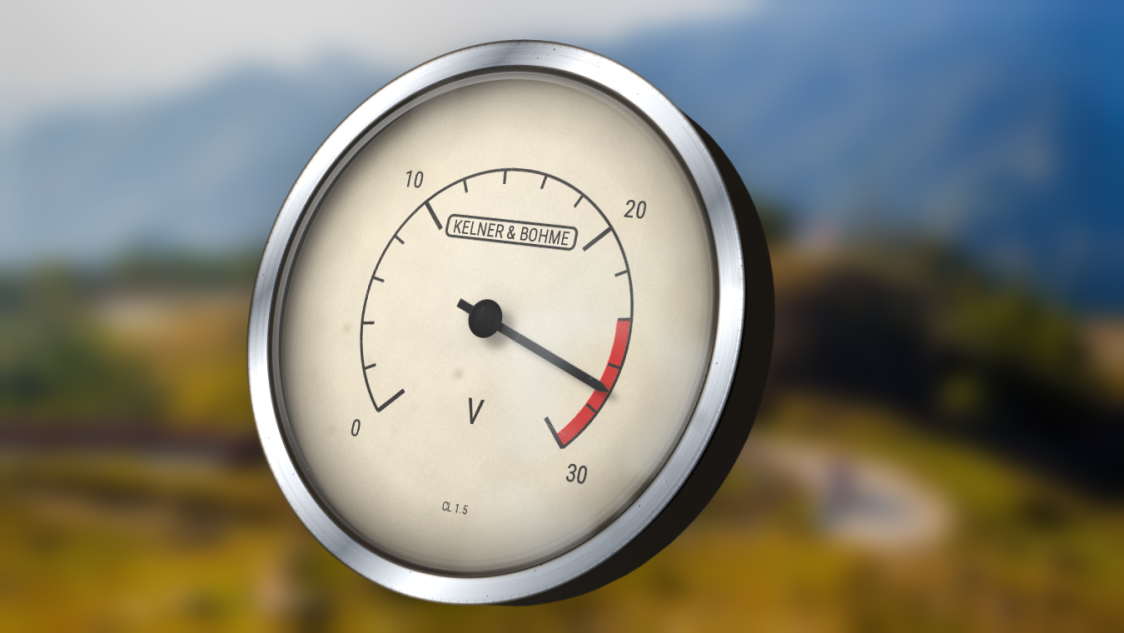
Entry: 27V
